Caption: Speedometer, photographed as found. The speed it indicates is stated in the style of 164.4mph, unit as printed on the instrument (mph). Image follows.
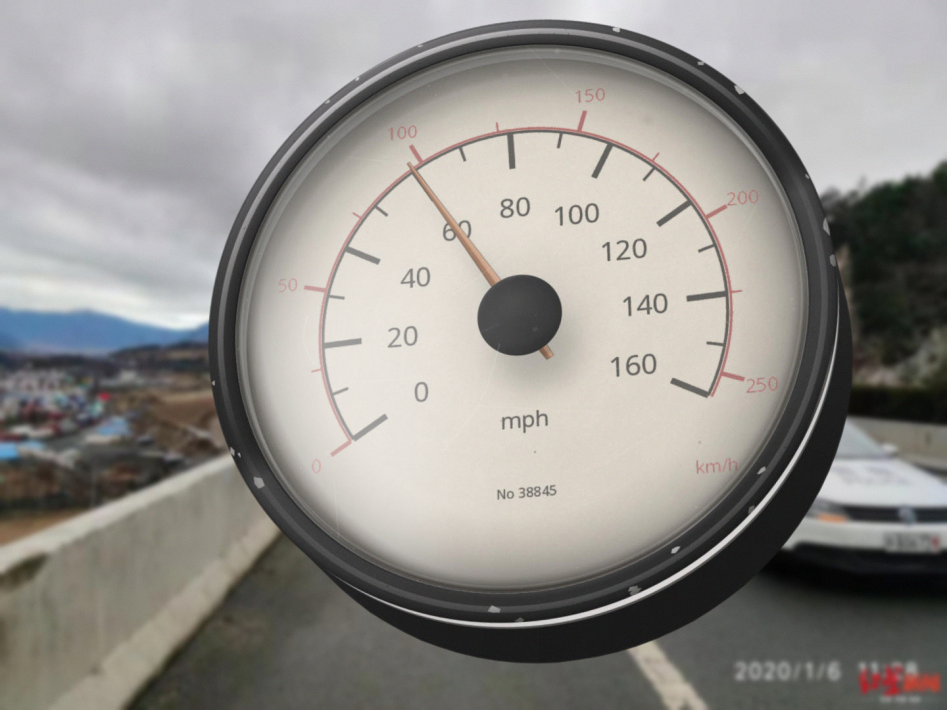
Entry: 60mph
